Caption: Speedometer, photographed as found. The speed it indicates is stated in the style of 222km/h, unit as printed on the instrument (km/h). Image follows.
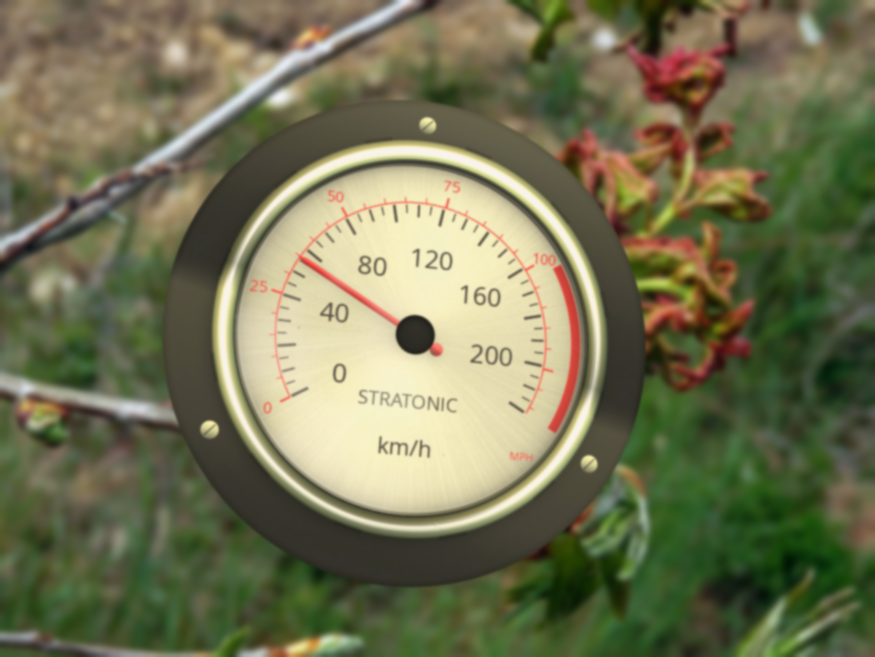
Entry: 55km/h
